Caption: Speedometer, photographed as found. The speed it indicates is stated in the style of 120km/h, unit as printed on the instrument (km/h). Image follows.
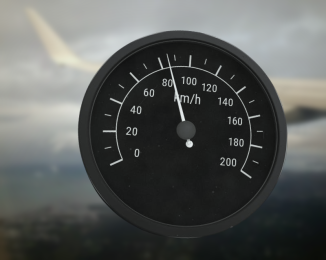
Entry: 85km/h
